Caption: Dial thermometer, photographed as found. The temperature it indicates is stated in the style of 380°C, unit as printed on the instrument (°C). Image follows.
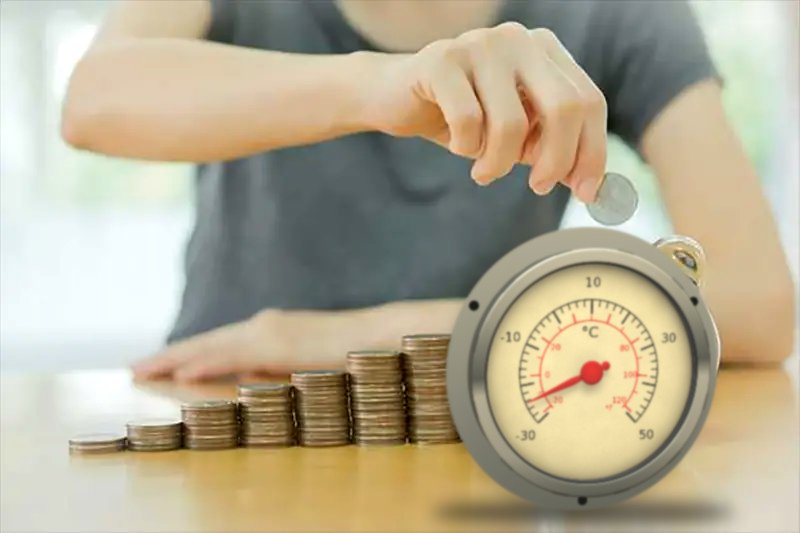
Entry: -24°C
